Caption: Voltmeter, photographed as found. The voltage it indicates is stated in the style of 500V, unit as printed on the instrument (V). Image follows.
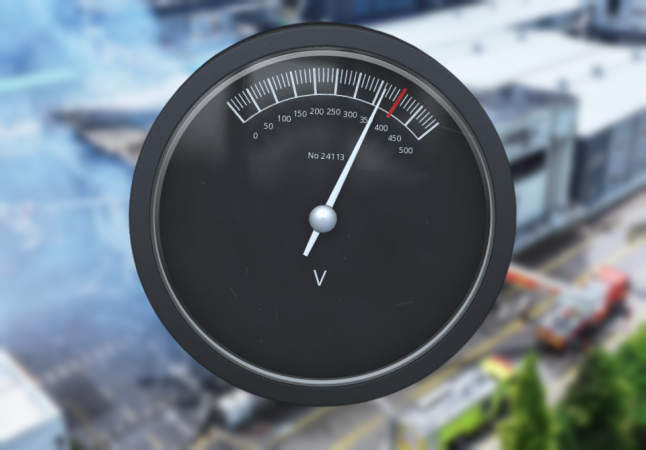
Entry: 360V
